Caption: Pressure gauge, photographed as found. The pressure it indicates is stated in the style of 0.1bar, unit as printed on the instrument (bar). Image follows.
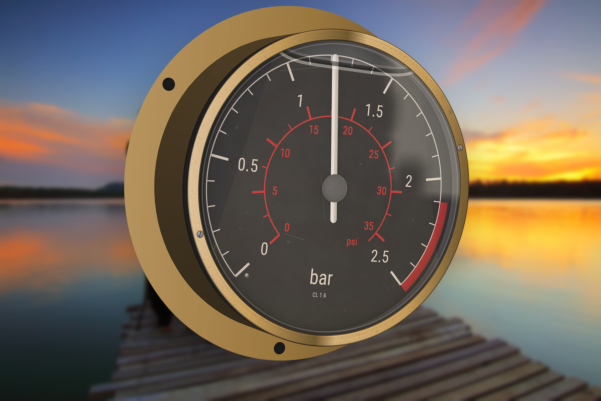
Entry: 1.2bar
